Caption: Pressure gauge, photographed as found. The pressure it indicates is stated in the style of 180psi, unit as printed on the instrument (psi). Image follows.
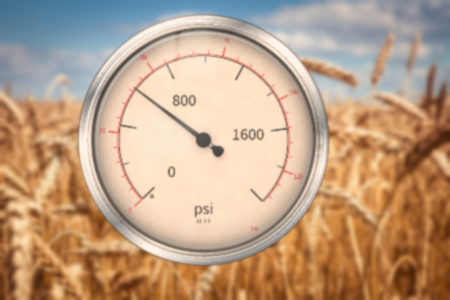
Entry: 600psi
